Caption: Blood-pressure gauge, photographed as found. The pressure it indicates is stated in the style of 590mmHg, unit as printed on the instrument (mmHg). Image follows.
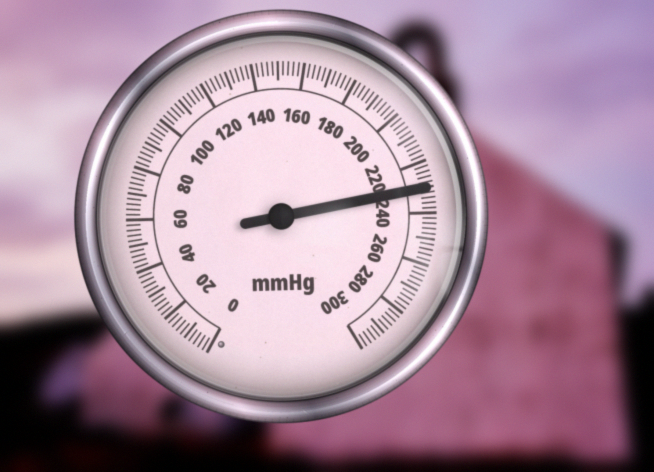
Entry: 230mmHg
